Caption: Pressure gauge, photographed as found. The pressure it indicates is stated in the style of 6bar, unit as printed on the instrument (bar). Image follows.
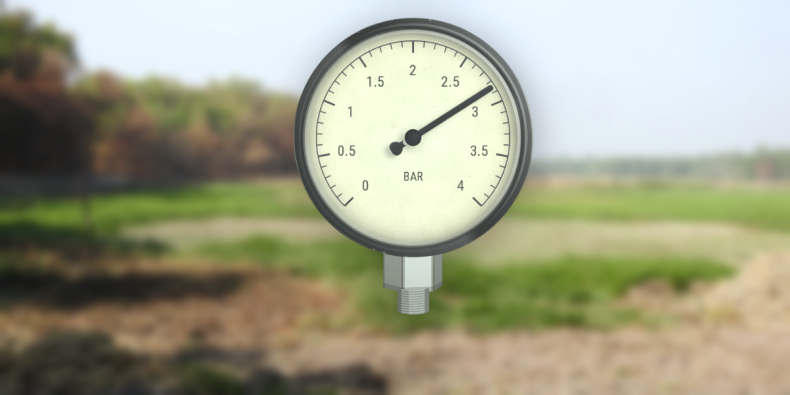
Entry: 2.85bar
